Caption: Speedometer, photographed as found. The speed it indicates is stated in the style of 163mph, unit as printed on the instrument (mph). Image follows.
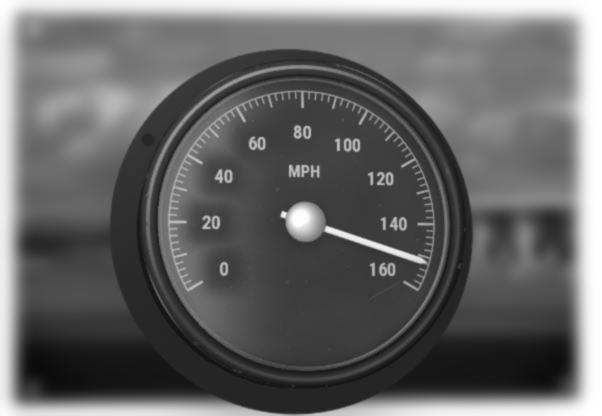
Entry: 152mph
